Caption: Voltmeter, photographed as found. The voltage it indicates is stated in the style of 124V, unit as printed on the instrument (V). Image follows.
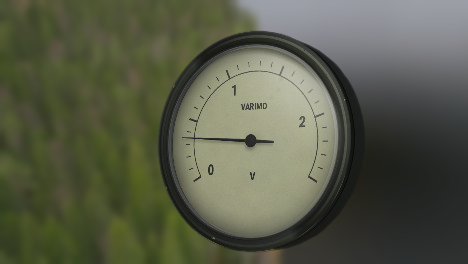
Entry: 0.35V
